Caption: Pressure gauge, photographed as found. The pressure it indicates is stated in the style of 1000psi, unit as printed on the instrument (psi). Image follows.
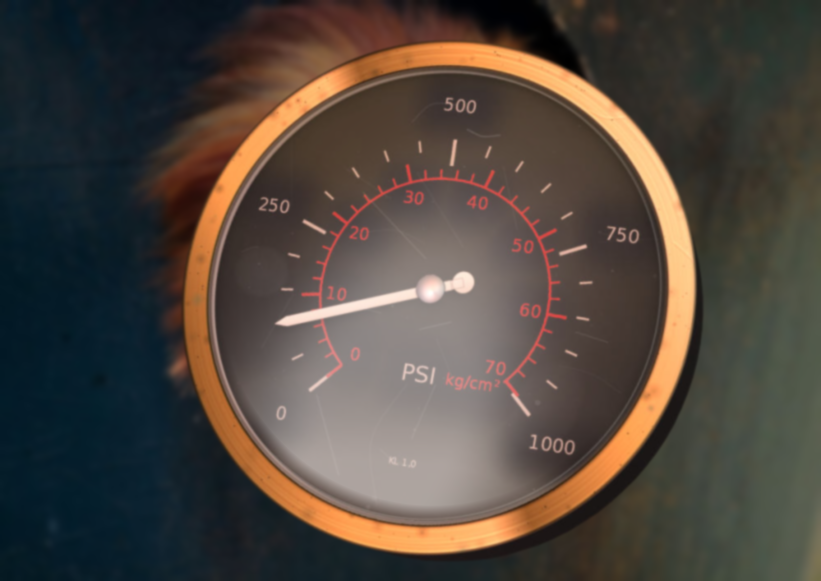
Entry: 100psi
